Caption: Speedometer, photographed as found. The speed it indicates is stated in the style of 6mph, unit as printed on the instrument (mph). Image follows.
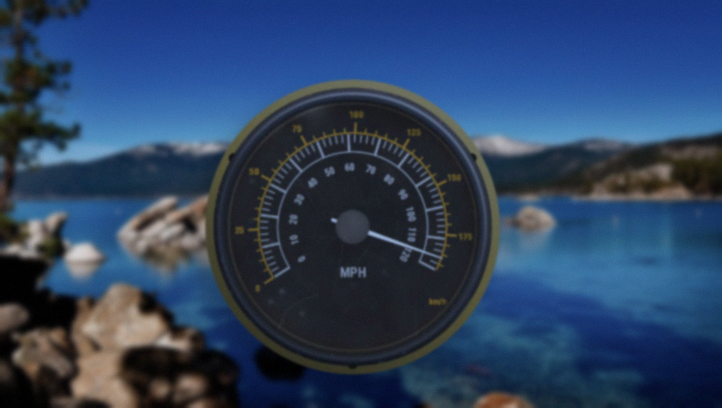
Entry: 116mph
